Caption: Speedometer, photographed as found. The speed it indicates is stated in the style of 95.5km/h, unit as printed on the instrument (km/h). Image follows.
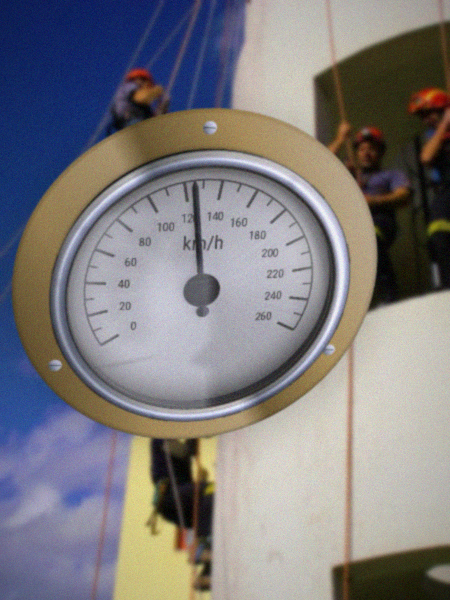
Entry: 125km/h
